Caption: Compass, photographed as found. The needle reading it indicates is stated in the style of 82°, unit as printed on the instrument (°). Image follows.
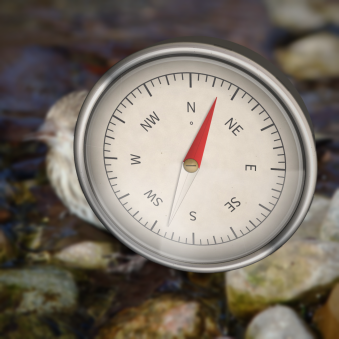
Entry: 20°
